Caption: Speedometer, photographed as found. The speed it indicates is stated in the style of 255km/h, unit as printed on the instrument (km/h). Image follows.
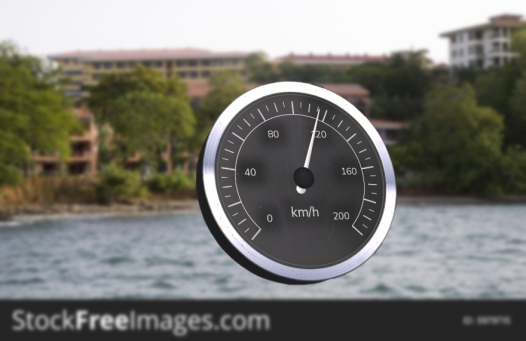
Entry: 115km/h
